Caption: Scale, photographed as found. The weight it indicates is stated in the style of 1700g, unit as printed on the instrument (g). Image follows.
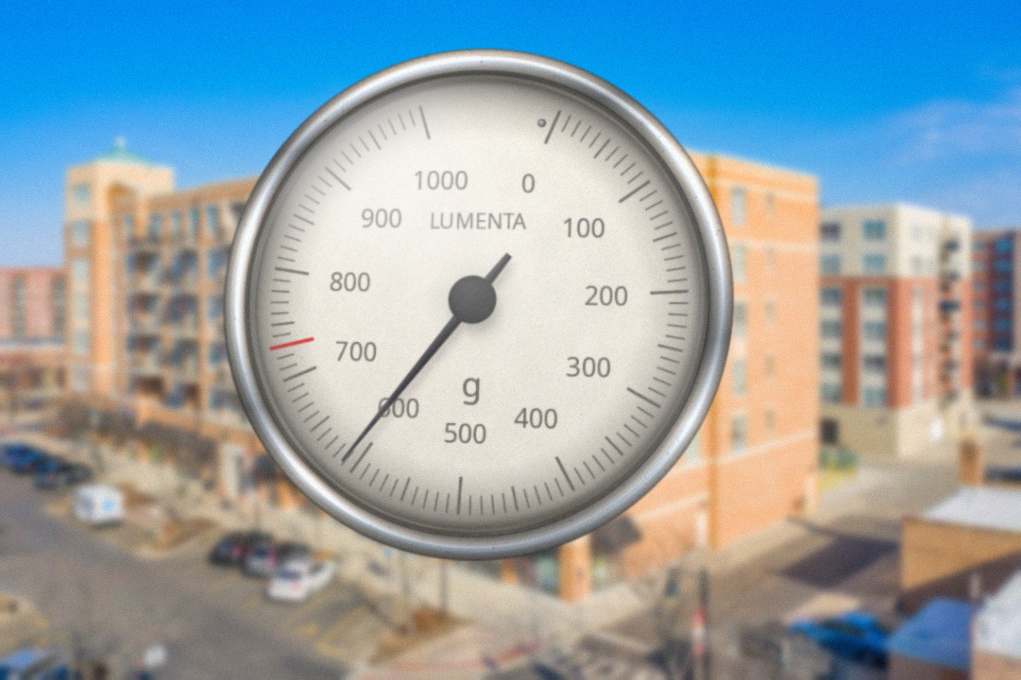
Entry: 610g
